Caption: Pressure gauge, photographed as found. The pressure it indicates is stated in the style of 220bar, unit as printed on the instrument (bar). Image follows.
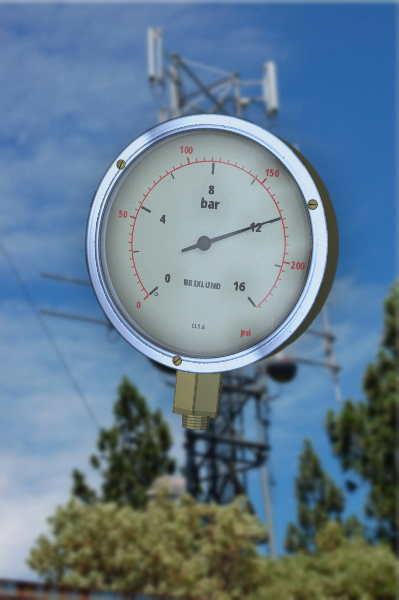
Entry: 12bar
